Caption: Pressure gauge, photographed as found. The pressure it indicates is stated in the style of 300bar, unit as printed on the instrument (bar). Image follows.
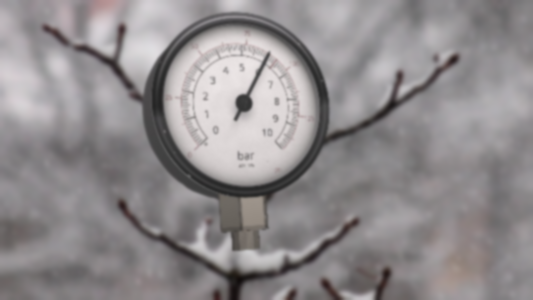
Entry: 6bar
